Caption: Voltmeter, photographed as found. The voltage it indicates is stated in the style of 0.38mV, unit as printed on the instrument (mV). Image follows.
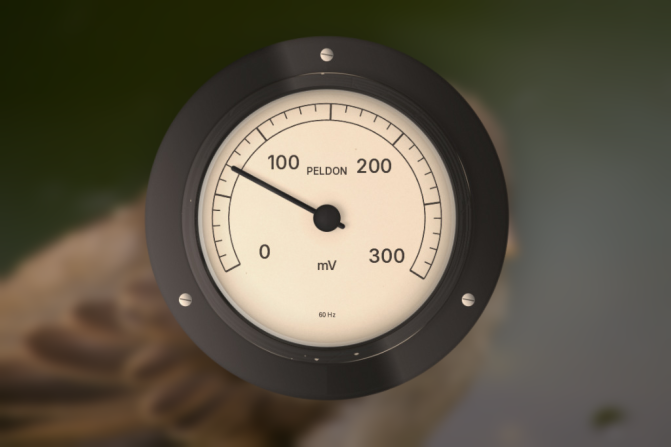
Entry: 70mV
